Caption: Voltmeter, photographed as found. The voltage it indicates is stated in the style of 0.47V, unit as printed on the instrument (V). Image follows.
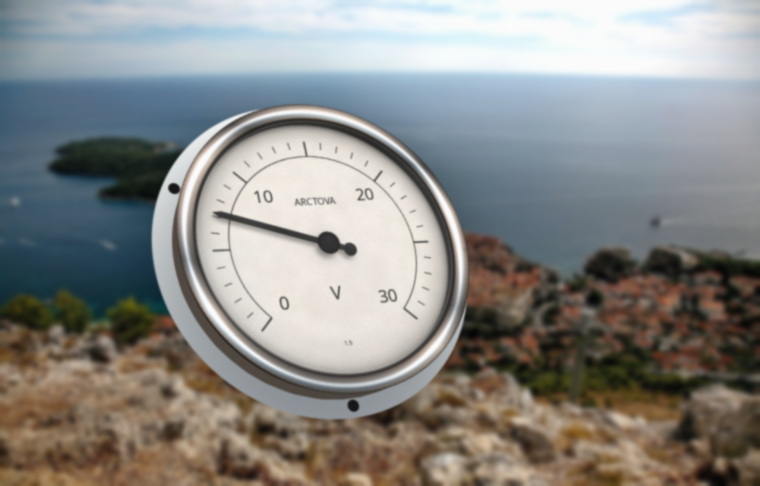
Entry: 7V
